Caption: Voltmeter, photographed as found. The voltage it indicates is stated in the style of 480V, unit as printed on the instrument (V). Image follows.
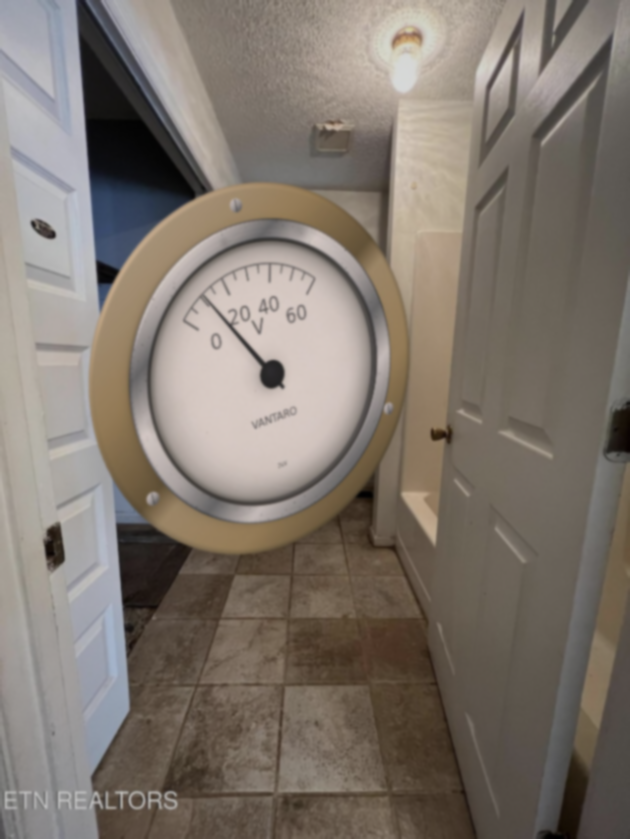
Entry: 10V
